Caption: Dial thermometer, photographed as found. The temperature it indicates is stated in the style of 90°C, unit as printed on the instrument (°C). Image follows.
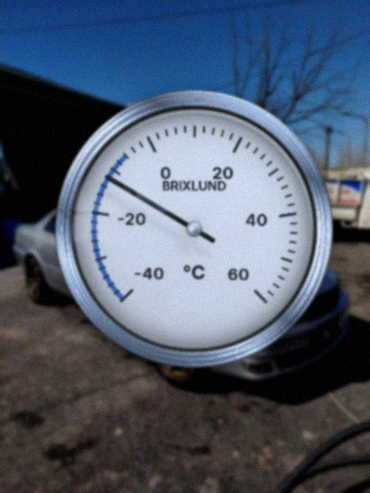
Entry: -12°C
